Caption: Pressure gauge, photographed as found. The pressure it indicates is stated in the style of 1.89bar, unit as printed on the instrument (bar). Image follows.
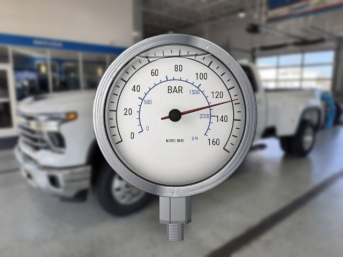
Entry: 127.5bar
